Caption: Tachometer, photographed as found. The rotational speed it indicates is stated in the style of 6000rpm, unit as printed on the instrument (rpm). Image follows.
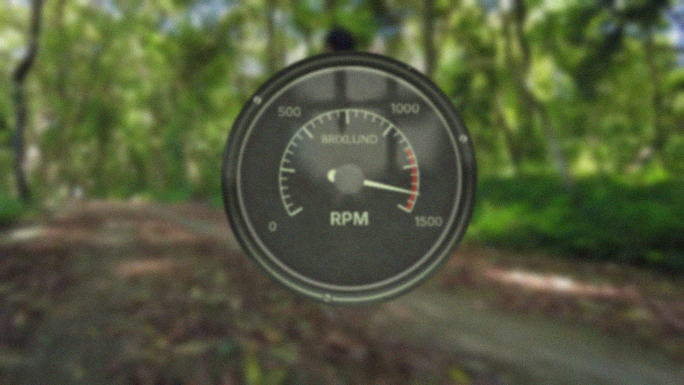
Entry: 1400rpm
